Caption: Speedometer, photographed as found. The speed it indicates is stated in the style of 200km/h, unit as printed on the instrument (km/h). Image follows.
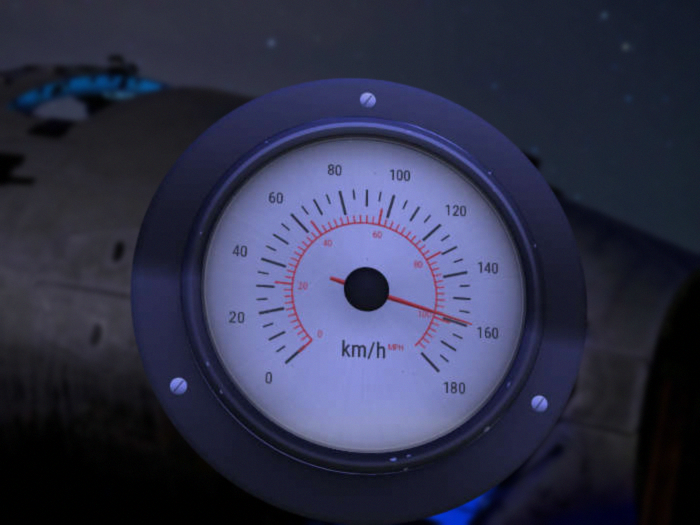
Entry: 160km/h
